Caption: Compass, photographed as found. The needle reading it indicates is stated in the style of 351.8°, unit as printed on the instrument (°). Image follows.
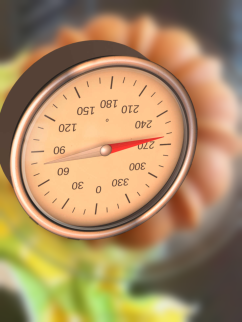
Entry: 260°
